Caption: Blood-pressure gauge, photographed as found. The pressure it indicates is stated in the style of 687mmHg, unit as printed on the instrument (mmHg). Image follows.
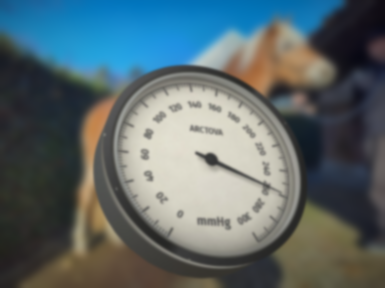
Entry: 260mmHg
